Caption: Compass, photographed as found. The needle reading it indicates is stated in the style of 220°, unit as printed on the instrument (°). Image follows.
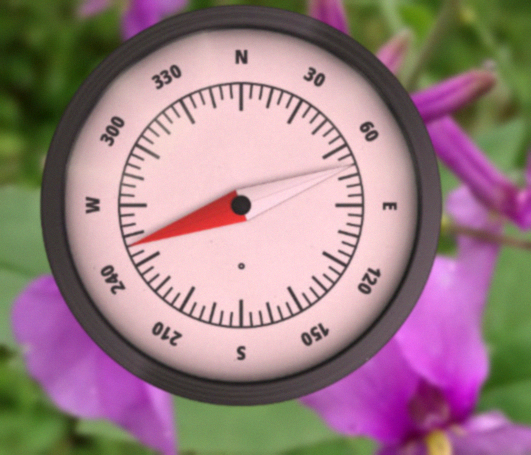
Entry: 250°
